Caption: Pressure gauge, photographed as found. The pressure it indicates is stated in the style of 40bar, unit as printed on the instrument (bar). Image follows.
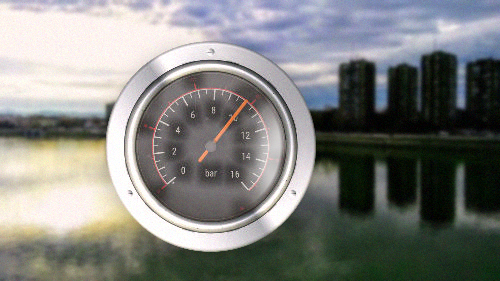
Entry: 10bar
